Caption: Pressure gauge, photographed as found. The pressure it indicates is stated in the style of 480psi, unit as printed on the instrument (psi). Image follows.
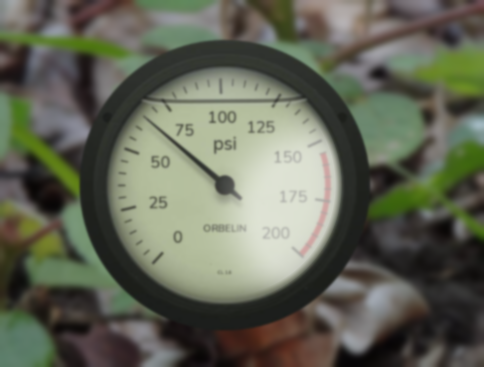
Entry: 65psi
